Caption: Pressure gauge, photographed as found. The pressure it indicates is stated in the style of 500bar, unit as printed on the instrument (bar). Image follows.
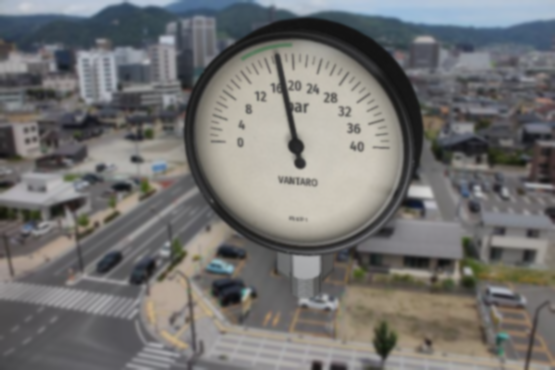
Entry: 18bar
